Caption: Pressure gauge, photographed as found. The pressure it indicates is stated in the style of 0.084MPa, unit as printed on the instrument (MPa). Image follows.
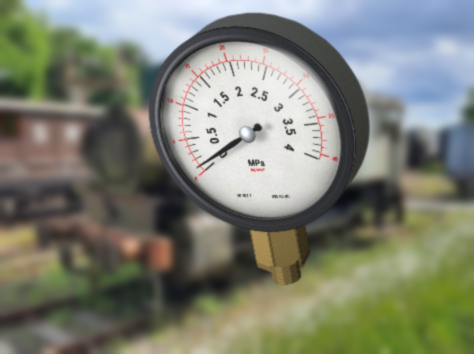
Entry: 0.1MPa
